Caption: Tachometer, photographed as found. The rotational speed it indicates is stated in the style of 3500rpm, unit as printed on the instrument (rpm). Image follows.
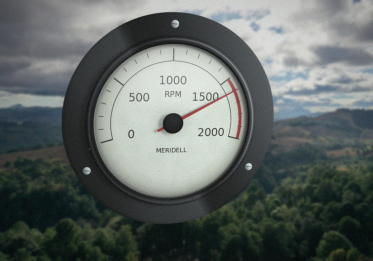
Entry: 1600rpm
